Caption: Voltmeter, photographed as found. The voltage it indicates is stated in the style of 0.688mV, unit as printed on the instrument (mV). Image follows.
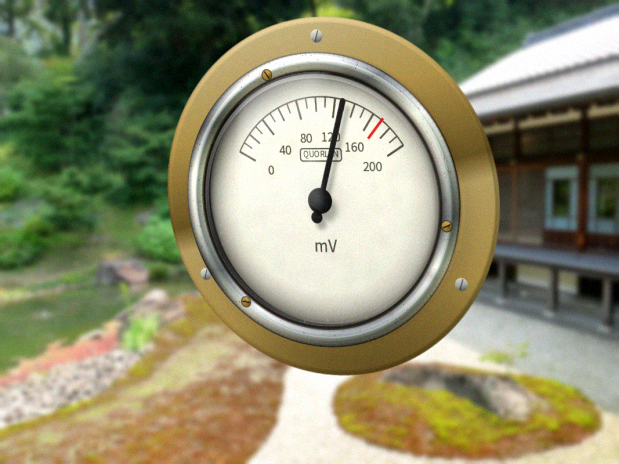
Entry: 130mV
